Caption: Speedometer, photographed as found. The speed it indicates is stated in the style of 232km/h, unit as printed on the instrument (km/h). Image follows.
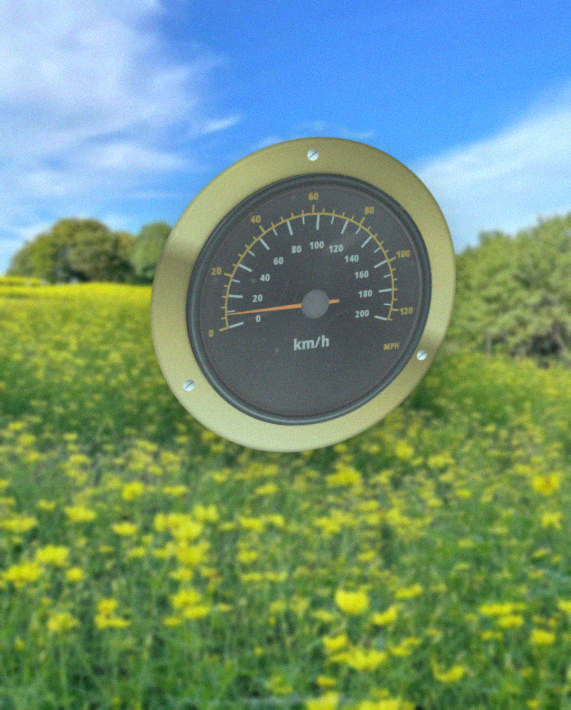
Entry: 10km/h
